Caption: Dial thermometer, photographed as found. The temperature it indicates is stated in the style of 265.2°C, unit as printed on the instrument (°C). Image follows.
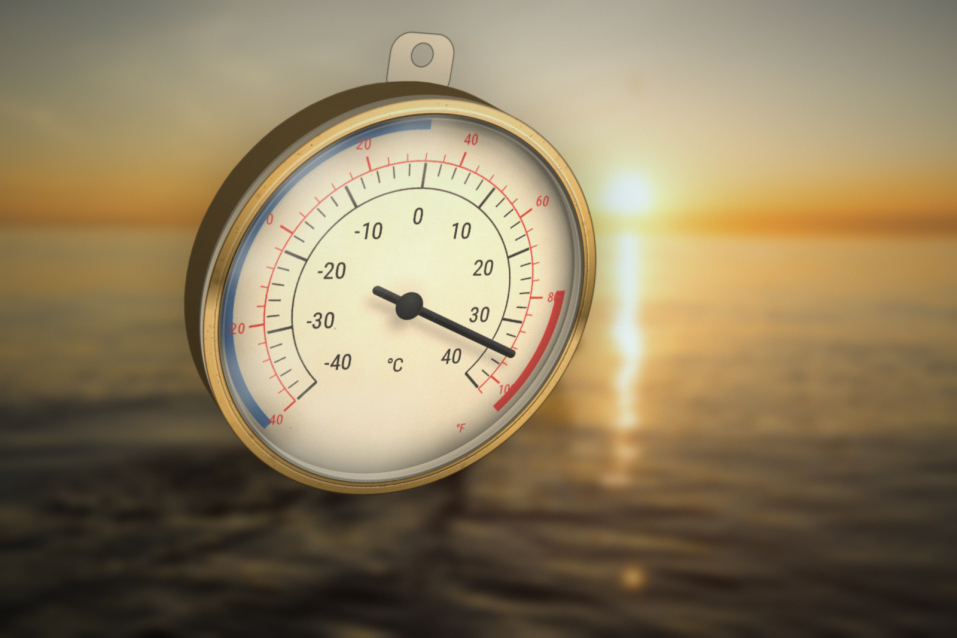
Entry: 34°C
